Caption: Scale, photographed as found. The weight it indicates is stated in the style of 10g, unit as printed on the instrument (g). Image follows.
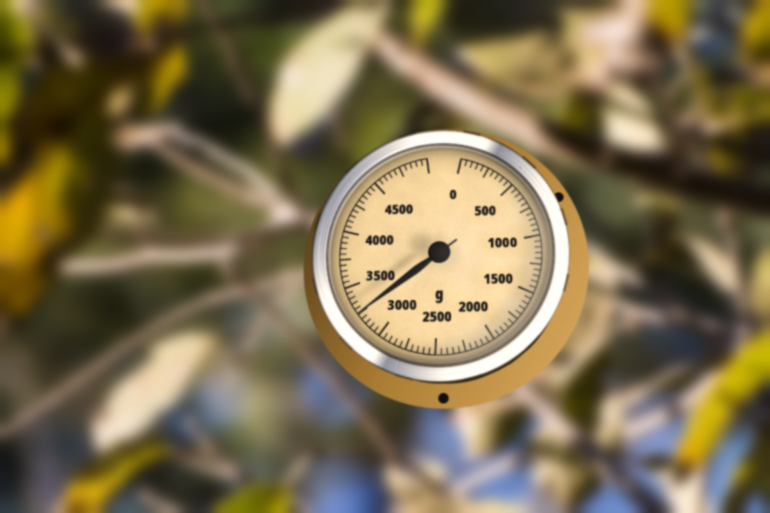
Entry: 3250g
